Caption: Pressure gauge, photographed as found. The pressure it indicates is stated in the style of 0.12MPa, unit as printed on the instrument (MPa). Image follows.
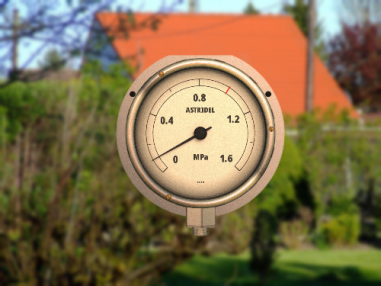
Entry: 0.1MPa
